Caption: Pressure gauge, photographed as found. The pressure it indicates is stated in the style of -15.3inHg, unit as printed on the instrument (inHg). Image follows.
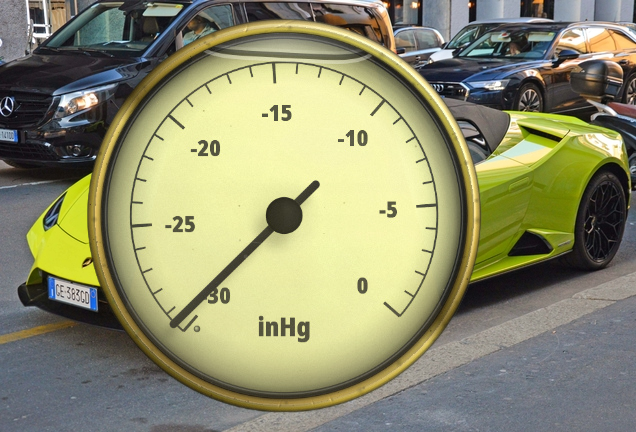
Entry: -29.5inHg
